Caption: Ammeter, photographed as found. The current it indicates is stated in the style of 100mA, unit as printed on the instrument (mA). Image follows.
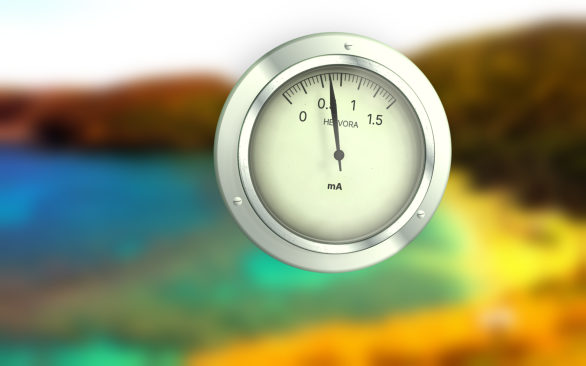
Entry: 0.6mA
